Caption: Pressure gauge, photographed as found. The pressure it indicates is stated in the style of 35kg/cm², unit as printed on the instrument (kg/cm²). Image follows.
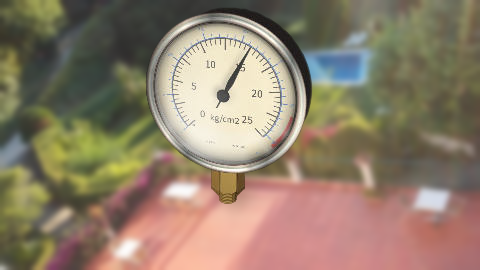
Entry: 15kg/cm²
